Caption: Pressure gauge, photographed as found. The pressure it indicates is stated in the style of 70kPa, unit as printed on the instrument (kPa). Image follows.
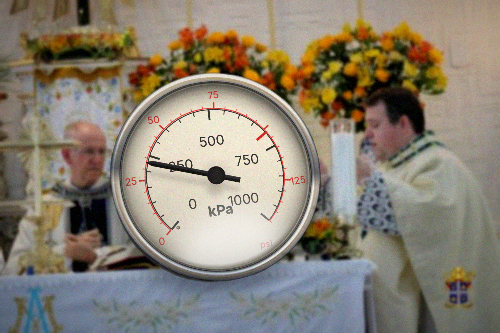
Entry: 225kPa
